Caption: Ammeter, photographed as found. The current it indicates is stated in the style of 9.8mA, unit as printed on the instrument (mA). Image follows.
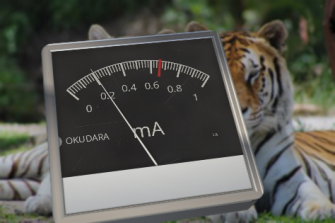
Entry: 0.2mA
